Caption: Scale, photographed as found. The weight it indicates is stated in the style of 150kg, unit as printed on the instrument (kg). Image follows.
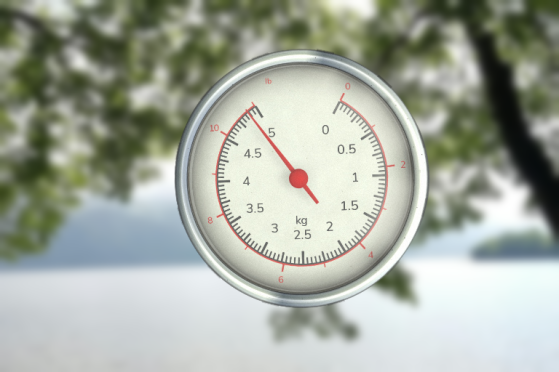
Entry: 4.9kg
